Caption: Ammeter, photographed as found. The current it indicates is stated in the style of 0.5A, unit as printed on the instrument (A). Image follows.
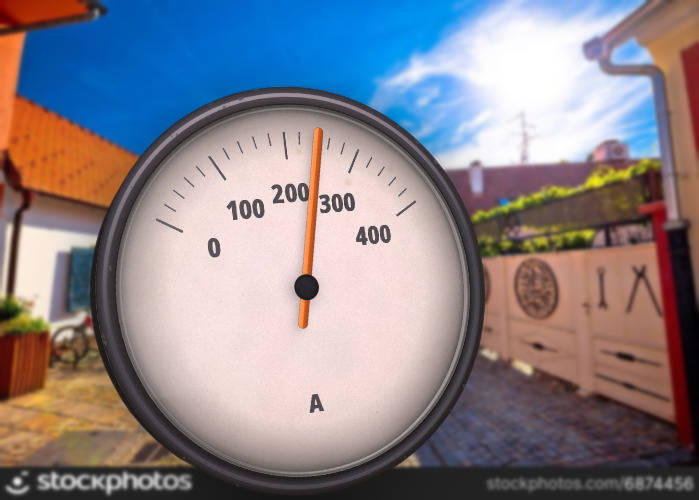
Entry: 240A
